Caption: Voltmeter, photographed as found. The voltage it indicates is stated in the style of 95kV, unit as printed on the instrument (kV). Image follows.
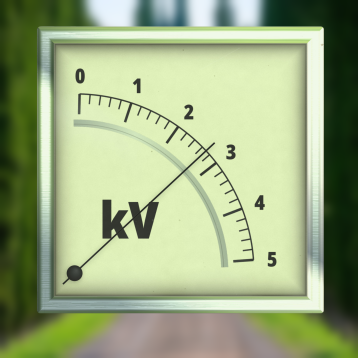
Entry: 2.7kV
